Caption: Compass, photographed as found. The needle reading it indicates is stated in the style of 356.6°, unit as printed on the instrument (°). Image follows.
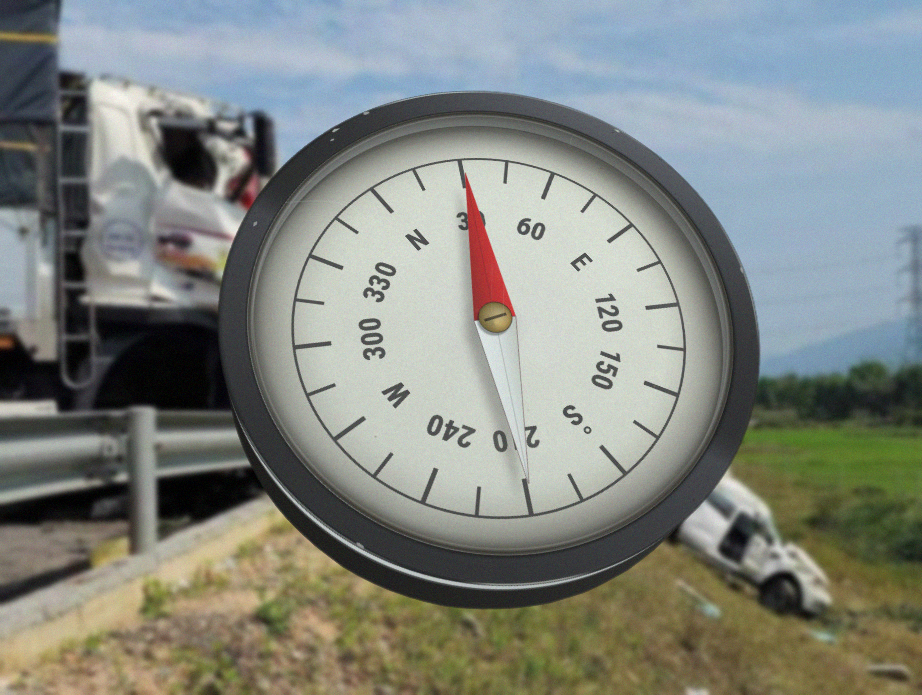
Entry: 30°
